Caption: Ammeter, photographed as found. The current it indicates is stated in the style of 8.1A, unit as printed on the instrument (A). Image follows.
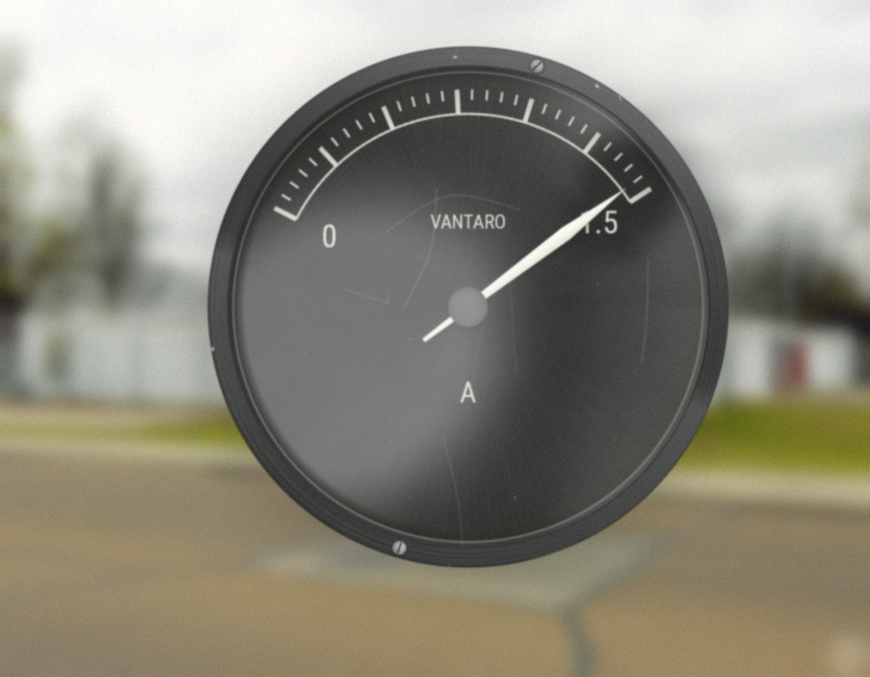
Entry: 1.45A
